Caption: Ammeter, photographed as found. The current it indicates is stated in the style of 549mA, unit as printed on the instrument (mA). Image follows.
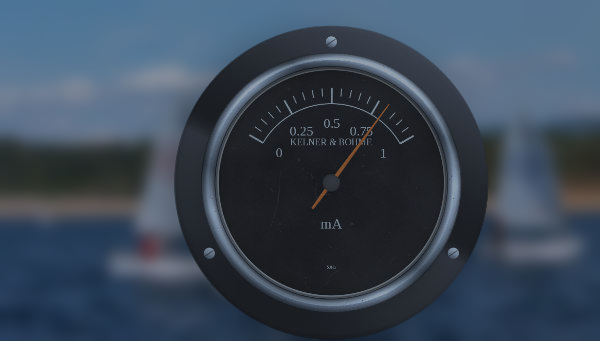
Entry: 0.8mA
